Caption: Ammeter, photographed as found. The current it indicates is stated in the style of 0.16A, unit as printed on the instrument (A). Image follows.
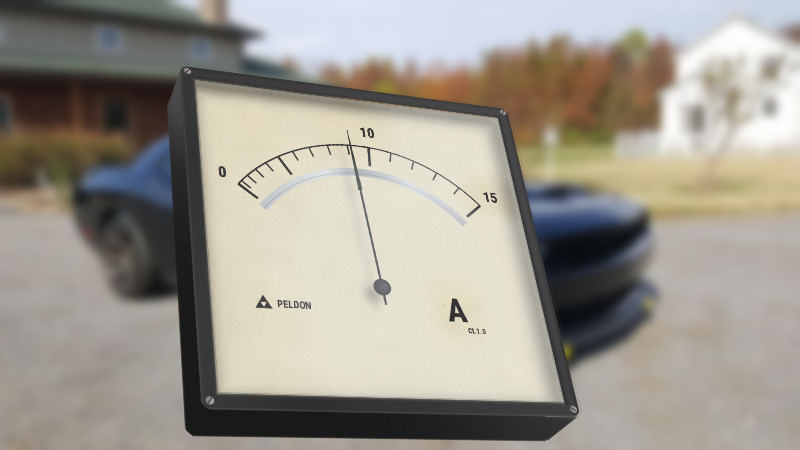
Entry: 9A
